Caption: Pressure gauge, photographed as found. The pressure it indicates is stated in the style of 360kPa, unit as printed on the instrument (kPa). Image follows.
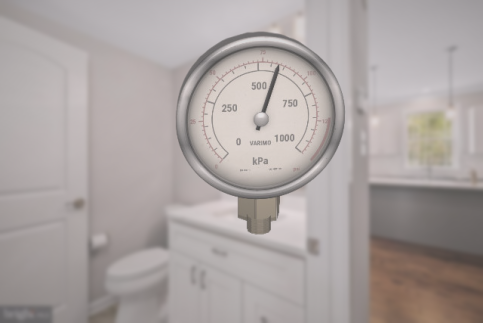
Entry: 575kPa
